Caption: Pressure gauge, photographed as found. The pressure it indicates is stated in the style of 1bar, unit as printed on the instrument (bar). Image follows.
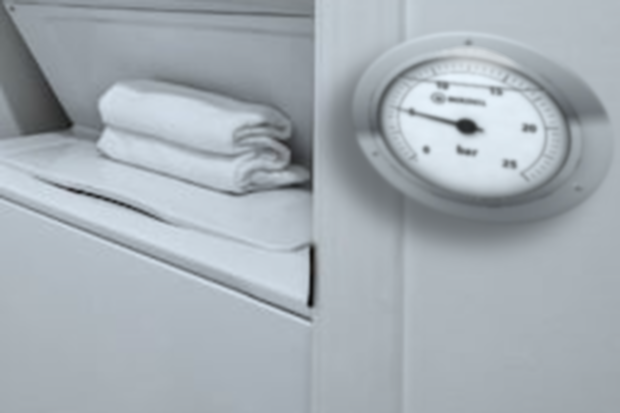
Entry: 5bar
